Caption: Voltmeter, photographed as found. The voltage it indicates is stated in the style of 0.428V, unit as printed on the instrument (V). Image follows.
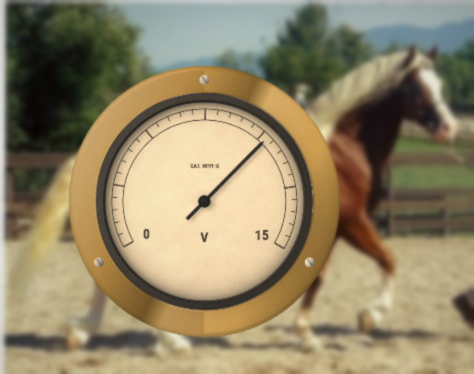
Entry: 10.25V
